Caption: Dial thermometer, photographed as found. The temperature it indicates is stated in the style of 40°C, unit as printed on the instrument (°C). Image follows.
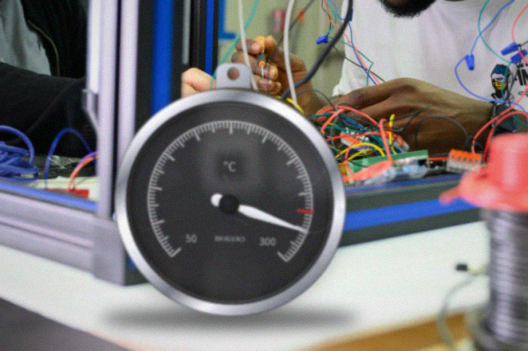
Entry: 275°C
